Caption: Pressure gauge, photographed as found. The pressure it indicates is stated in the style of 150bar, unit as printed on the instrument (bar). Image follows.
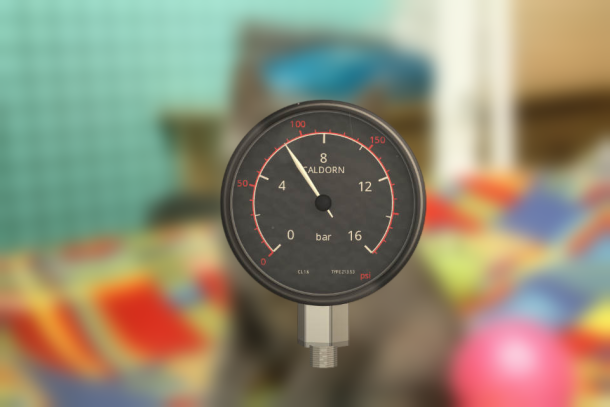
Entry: 6bar
